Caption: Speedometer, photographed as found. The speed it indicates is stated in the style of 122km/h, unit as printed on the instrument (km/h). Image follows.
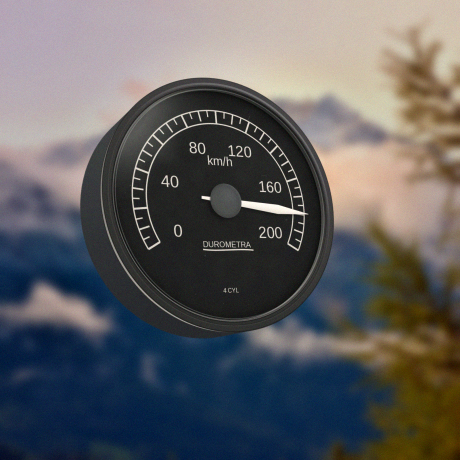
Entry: 180km/h
